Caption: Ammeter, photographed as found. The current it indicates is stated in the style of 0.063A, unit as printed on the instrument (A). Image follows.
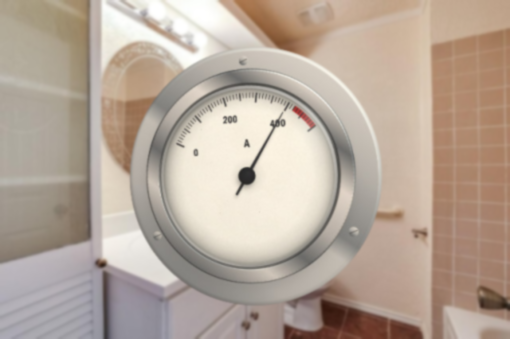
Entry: 400A
